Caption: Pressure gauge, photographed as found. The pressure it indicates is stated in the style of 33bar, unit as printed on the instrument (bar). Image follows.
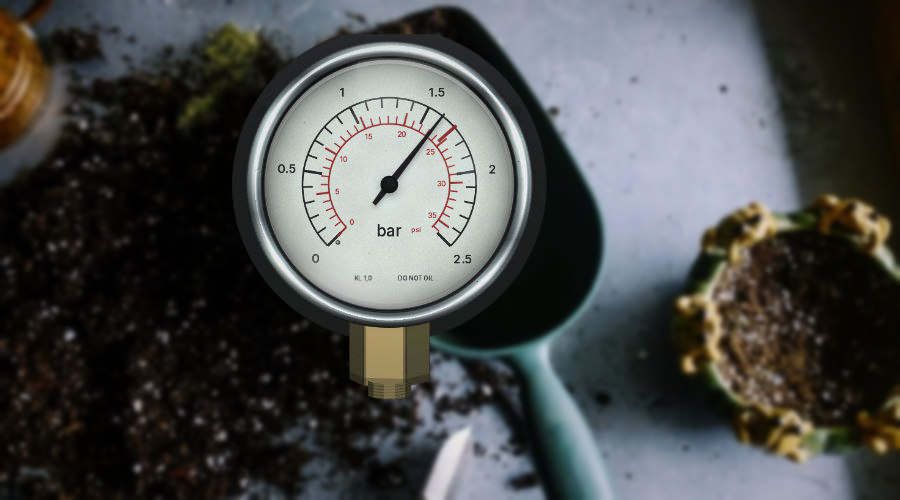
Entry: 1.6bar
